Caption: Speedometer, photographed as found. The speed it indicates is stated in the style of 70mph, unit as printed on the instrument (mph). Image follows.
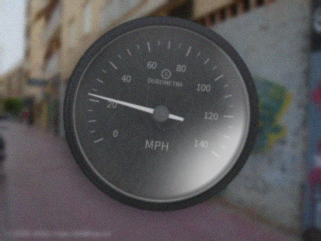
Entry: 22.5mph
